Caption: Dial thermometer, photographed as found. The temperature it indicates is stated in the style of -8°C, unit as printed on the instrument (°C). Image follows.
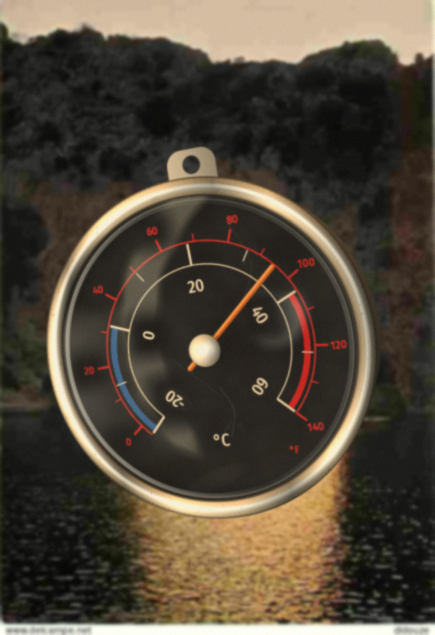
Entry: 35°C
